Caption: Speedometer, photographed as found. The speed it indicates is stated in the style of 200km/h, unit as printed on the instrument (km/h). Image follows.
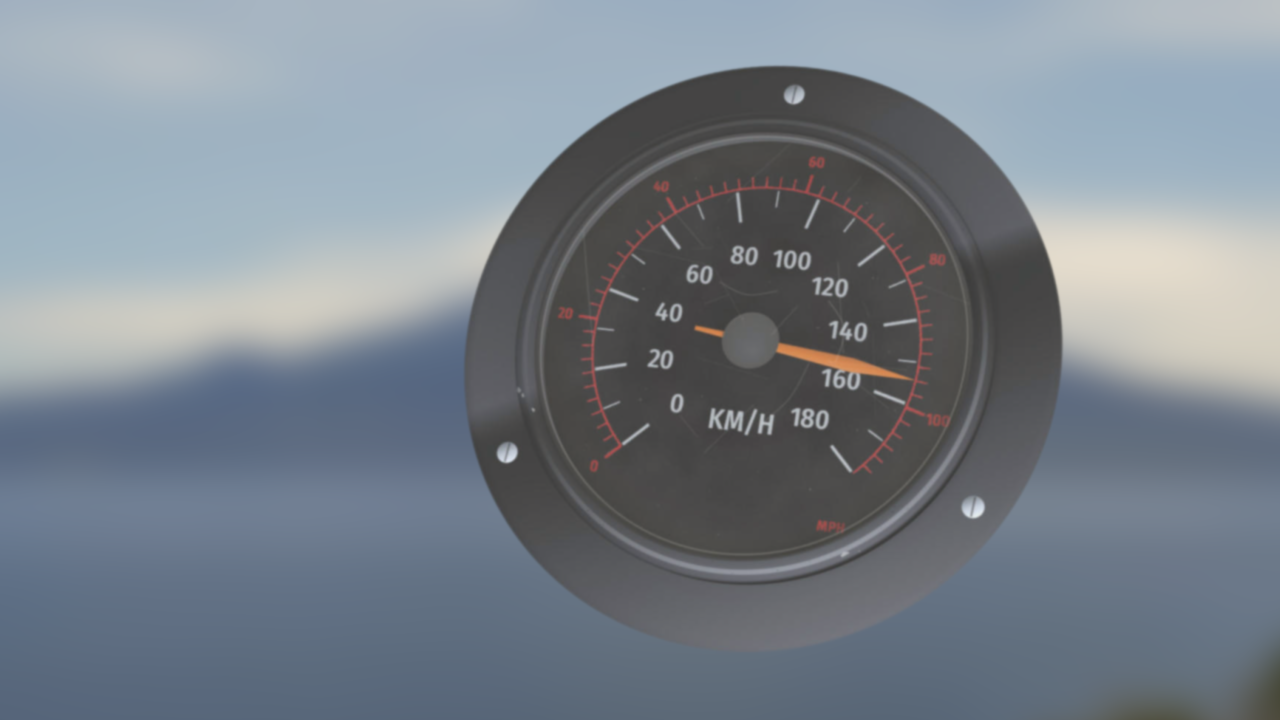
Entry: 155km/h
